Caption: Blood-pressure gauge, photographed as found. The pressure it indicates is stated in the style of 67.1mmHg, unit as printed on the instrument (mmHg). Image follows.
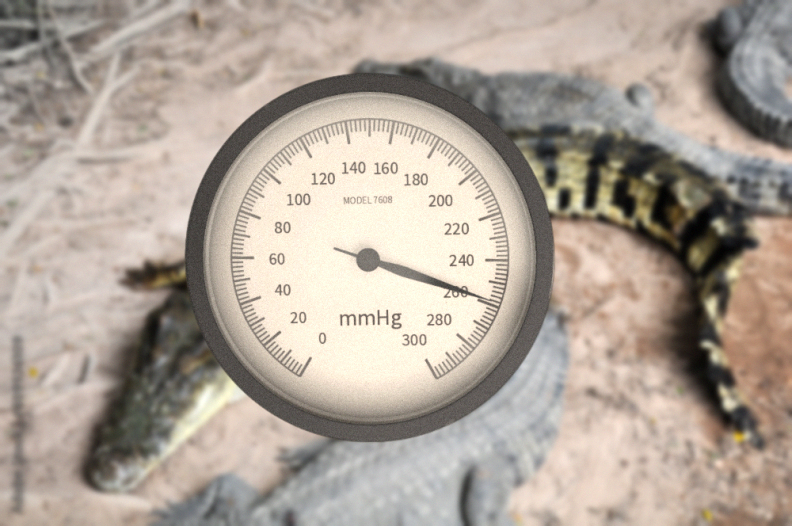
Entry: 258mmHg
